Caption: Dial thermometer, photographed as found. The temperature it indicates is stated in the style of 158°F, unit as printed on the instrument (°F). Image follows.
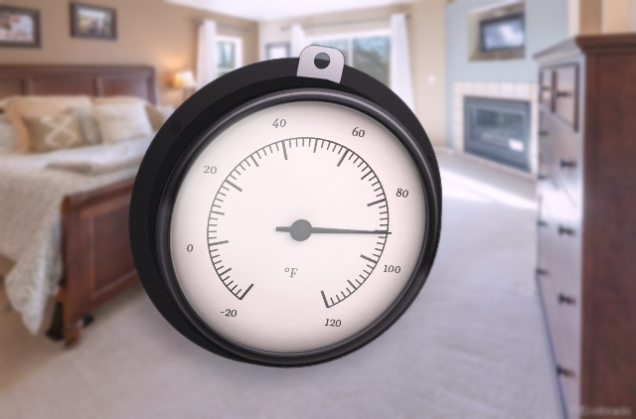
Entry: 90°F
